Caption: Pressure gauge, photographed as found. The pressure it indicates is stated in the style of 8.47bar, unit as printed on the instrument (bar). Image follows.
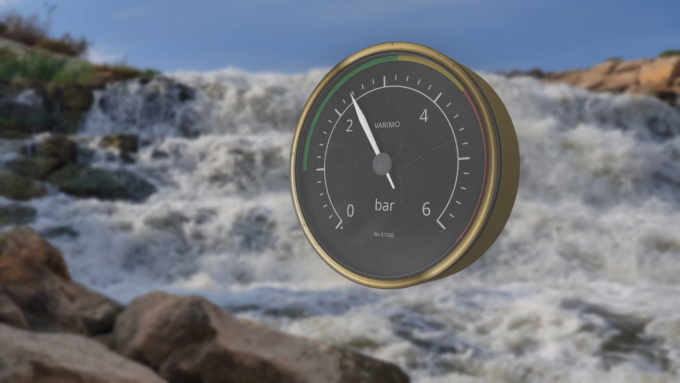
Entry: 2.4bar
